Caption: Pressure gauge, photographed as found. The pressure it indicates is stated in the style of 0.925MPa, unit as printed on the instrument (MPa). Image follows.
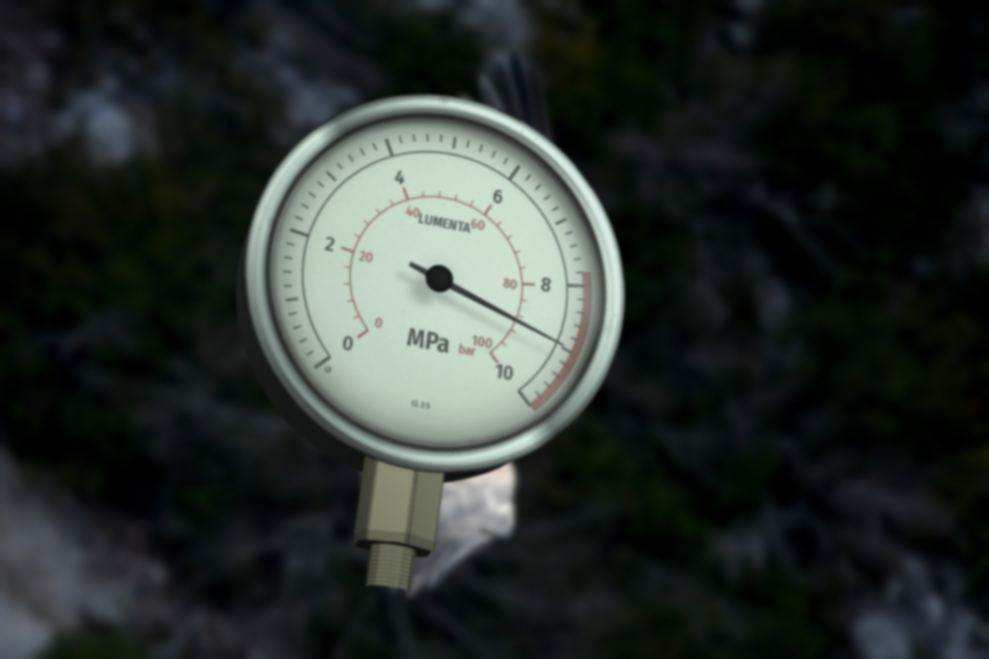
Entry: 9MPa
